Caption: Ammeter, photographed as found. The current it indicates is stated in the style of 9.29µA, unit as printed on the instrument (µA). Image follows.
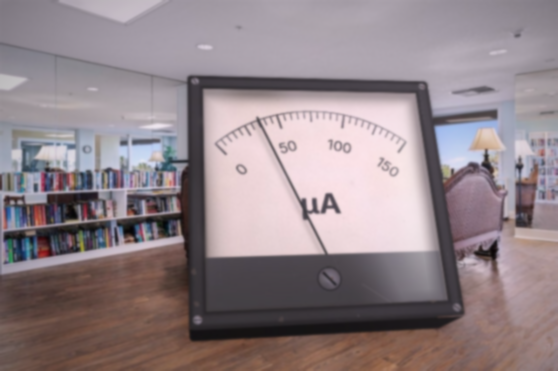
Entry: 35µA
